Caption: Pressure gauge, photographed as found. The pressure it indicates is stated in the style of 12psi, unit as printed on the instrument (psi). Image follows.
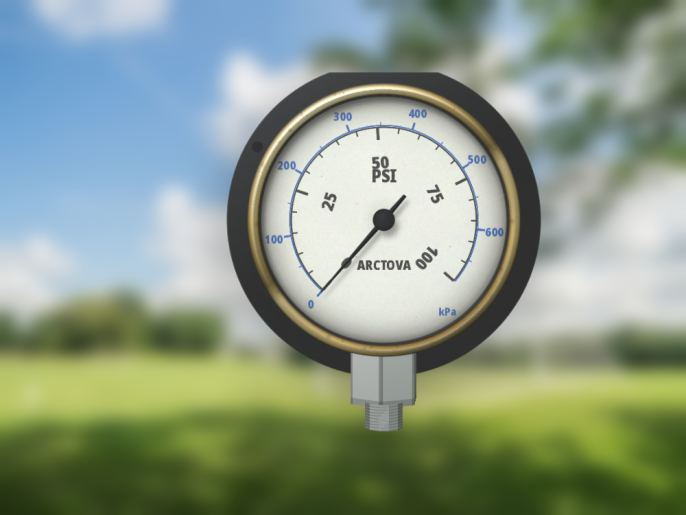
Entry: 0psi
